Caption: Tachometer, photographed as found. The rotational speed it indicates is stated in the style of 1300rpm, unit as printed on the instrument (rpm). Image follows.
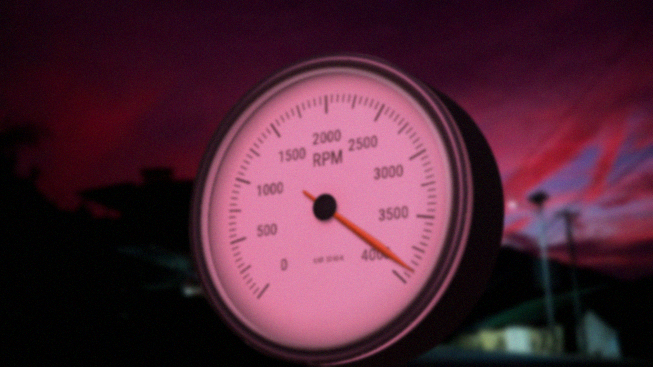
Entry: 3900rpm
